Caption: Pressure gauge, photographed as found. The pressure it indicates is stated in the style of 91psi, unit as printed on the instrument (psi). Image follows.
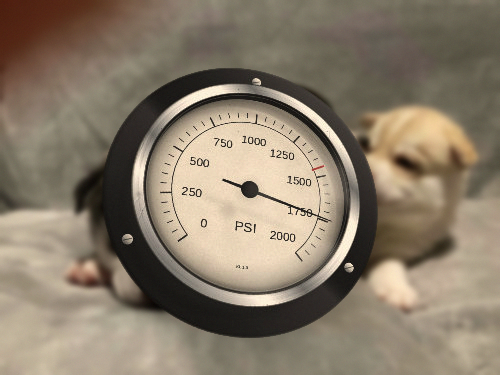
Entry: 1750psi
